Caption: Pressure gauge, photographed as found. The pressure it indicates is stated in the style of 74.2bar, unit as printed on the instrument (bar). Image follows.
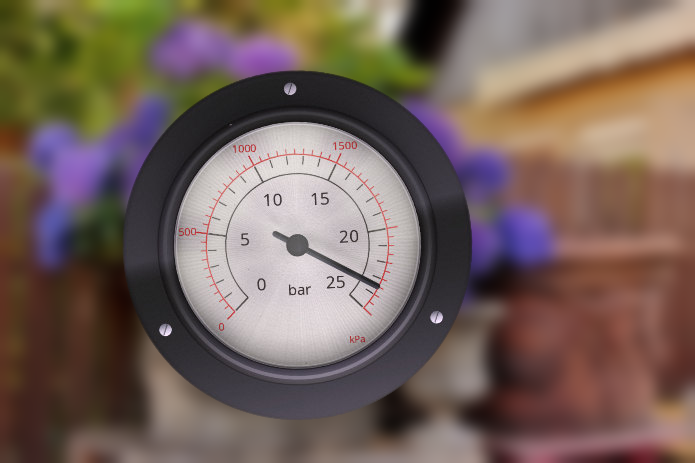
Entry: 23.5bar
